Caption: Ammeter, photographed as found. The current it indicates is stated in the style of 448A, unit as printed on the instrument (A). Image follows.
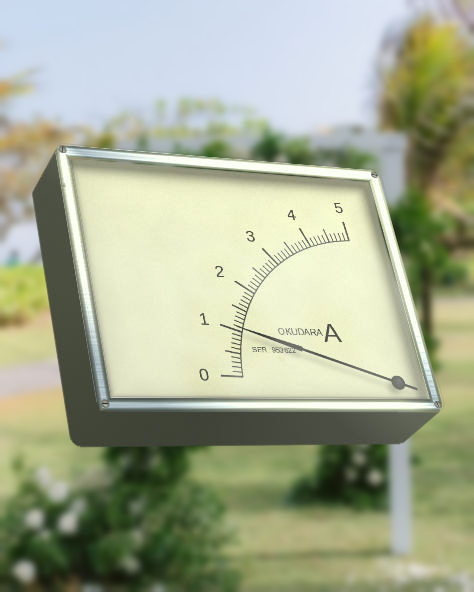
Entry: 1A
